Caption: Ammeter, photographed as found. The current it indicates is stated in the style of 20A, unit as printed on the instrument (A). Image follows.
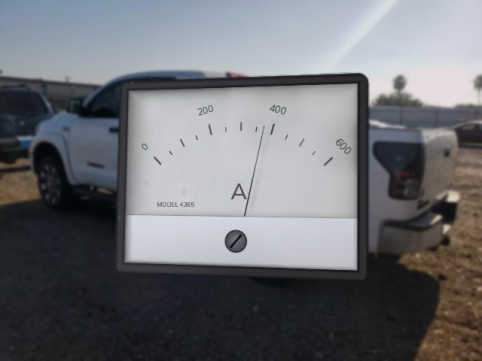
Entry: 375A
